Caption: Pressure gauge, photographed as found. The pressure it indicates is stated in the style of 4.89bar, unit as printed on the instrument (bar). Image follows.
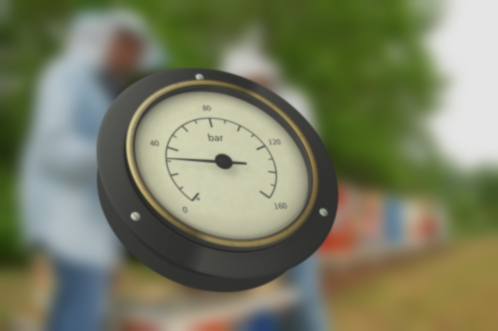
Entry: 30bar
